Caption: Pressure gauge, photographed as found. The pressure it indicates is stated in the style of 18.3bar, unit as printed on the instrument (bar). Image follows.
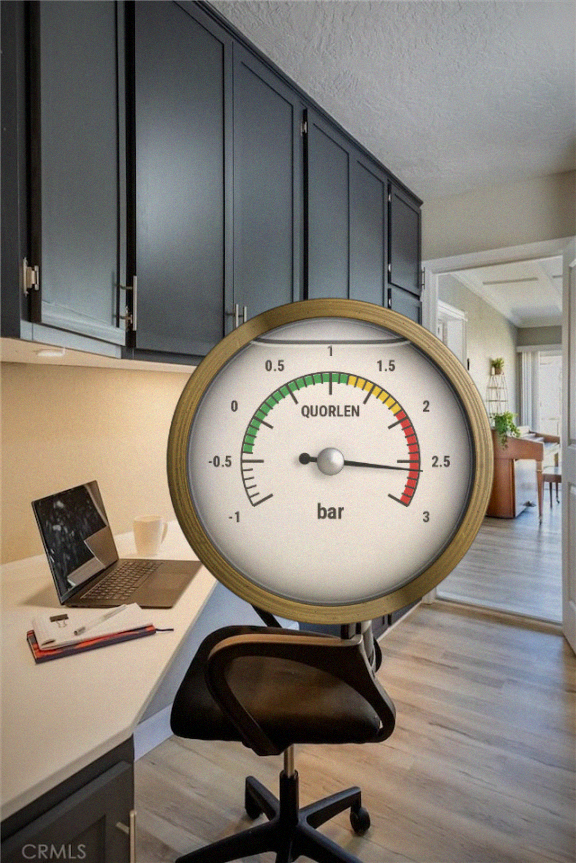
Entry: 2.6bar
